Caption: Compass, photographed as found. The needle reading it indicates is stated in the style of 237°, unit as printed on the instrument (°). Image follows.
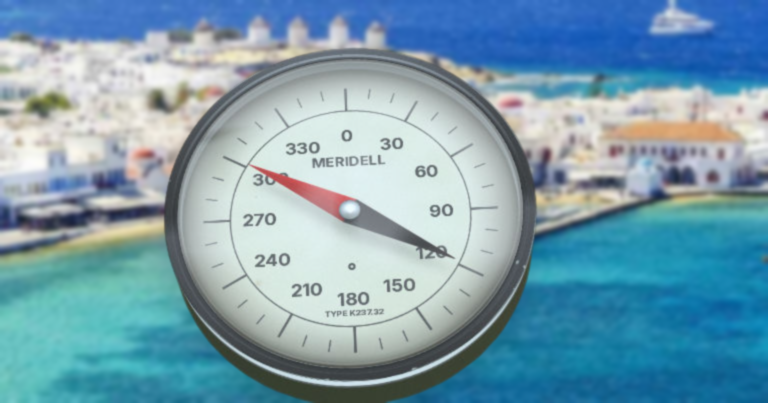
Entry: 300°
